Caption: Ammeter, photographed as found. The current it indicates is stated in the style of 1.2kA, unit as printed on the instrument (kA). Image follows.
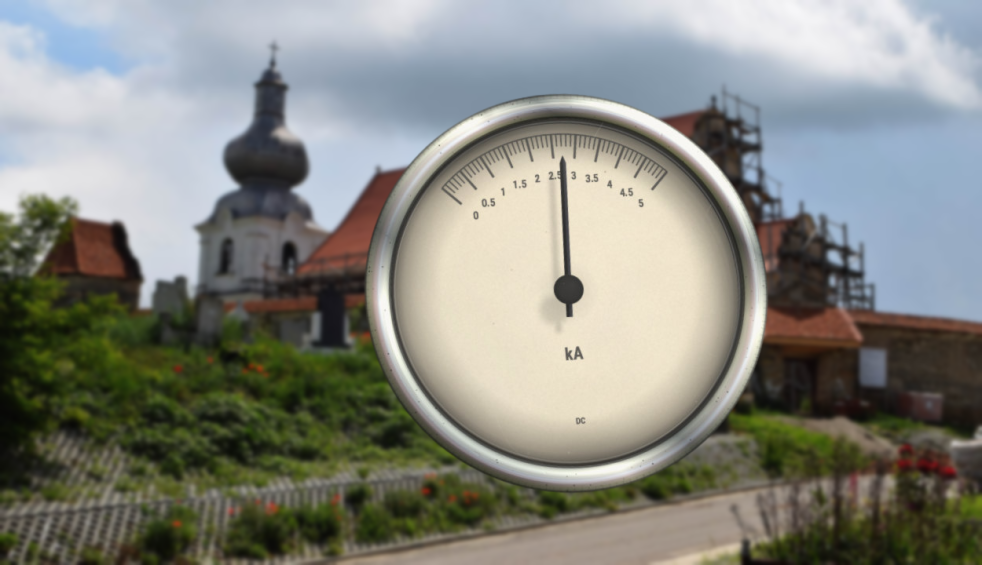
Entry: 2.7kA
